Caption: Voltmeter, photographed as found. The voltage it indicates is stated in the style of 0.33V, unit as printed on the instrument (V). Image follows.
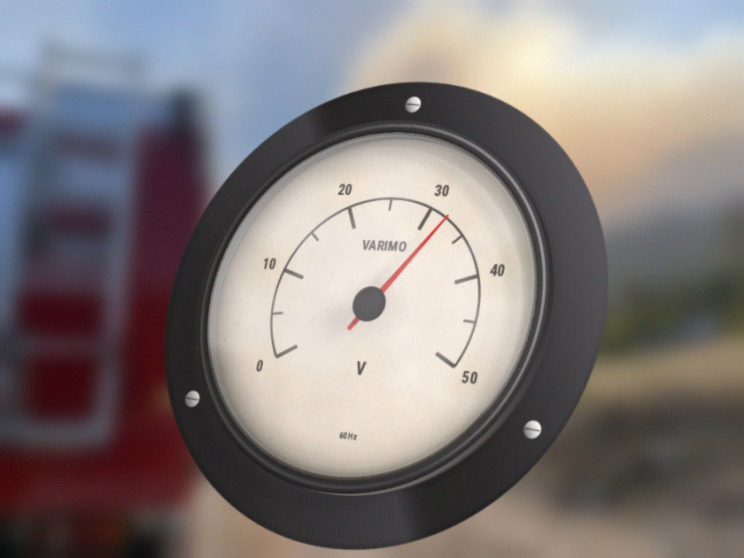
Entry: 32.5V
